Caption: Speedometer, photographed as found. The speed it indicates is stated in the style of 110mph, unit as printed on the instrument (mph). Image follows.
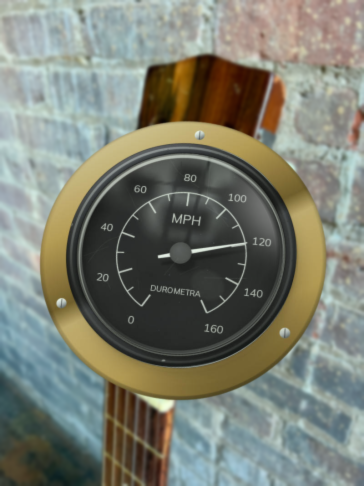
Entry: 120mph
